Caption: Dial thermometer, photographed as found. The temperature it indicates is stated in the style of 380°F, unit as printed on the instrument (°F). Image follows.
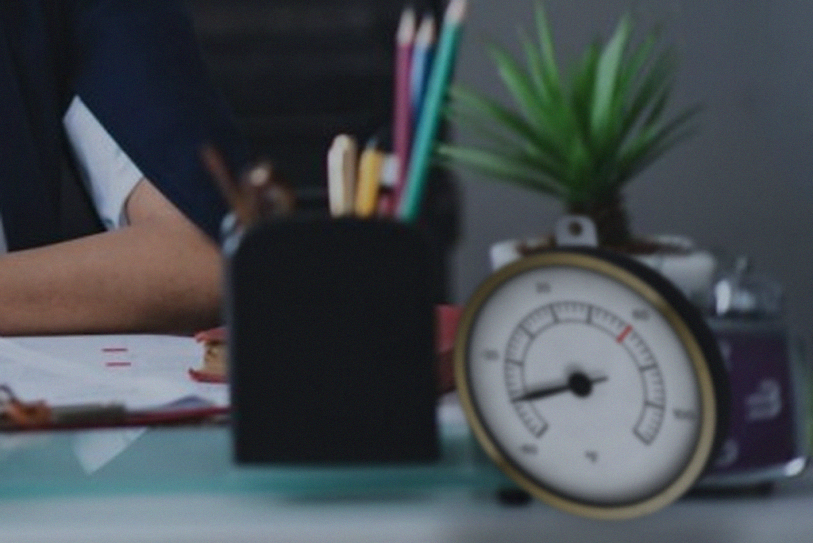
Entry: -40°F
